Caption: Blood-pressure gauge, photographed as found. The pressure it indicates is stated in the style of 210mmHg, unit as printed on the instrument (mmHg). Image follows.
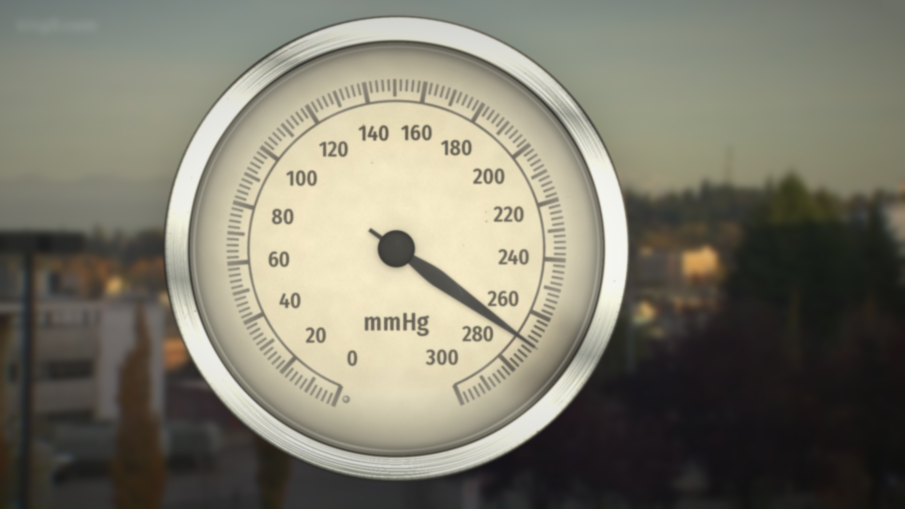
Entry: 270mmHg
